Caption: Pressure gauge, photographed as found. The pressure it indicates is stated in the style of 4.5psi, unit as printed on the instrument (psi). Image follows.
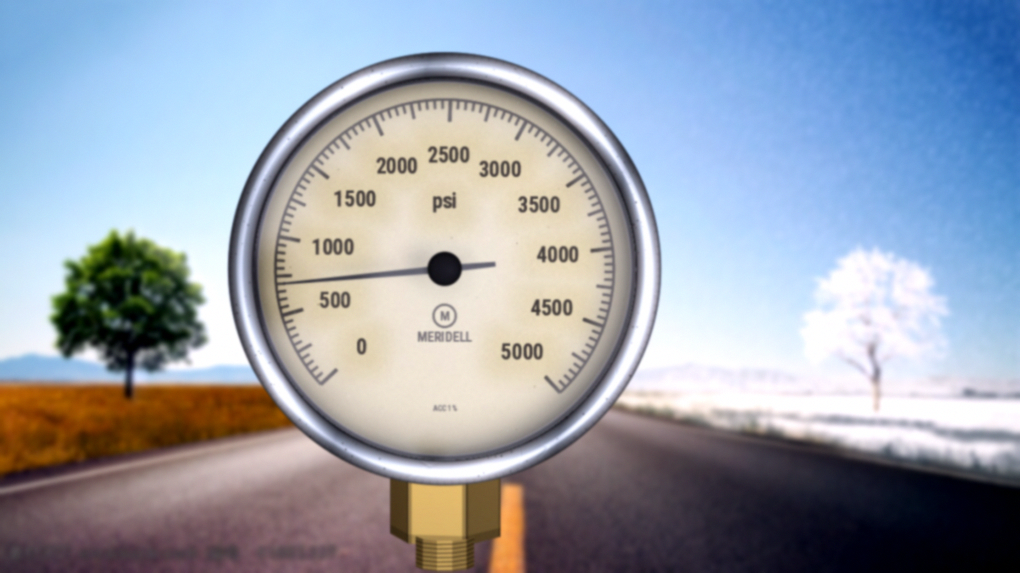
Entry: 700psi
